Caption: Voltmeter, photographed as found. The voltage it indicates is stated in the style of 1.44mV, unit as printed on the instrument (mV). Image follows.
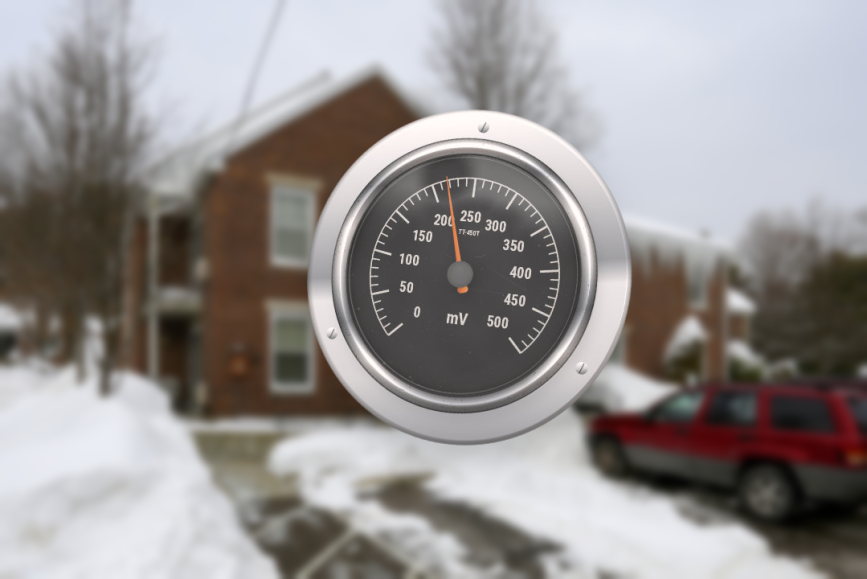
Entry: 220mV
